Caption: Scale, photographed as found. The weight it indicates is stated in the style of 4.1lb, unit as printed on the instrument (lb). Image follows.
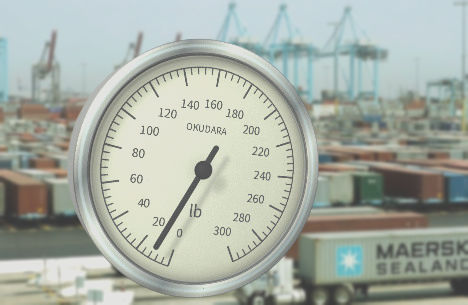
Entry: 12lb
